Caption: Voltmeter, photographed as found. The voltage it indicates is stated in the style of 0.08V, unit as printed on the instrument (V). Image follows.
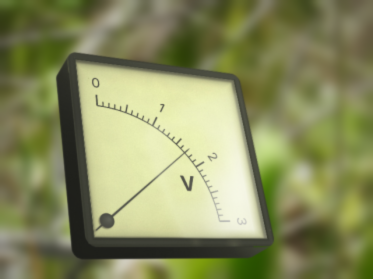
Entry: 1.7V
